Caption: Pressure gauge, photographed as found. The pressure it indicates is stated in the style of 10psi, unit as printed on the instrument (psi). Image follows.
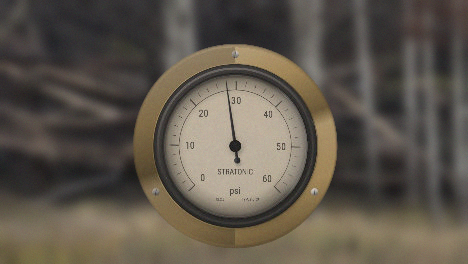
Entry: 28psi
